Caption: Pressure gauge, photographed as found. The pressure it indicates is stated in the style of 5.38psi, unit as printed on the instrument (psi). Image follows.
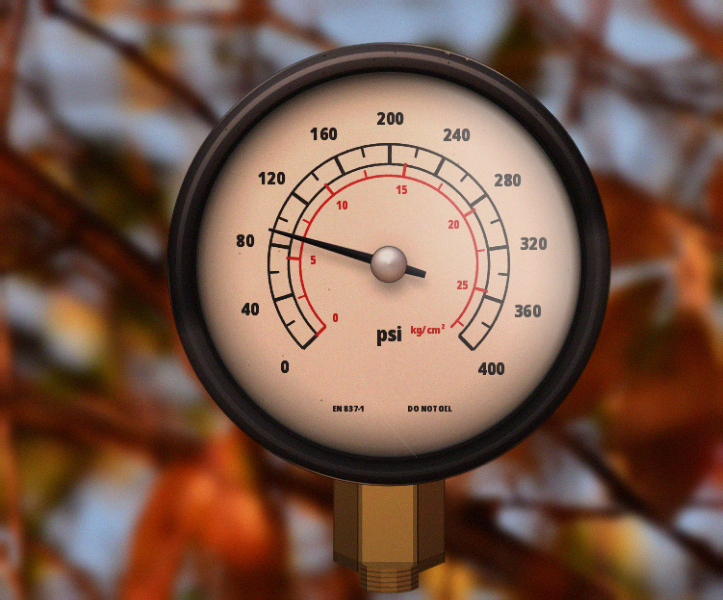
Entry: 90psi
